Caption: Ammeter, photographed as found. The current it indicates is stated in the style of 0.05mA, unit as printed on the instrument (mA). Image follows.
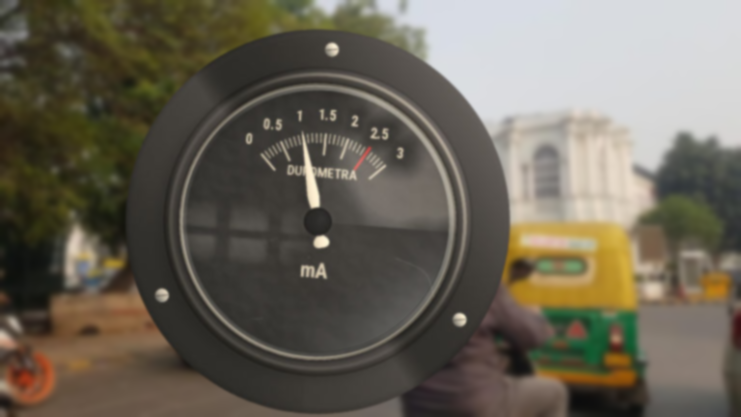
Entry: 1mA
